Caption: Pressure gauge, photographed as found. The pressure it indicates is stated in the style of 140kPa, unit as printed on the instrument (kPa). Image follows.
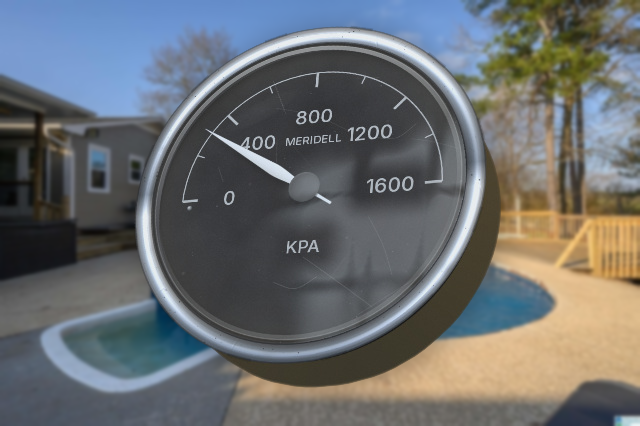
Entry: 300kPa
